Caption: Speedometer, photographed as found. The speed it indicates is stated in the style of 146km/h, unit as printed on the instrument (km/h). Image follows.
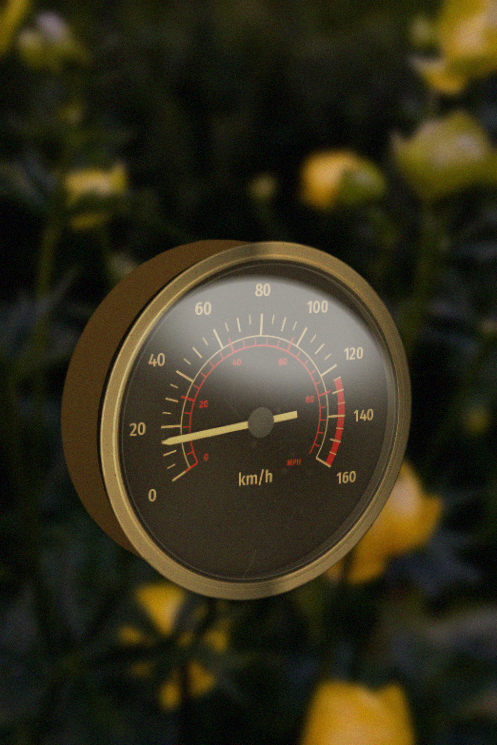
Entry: 15km/h
